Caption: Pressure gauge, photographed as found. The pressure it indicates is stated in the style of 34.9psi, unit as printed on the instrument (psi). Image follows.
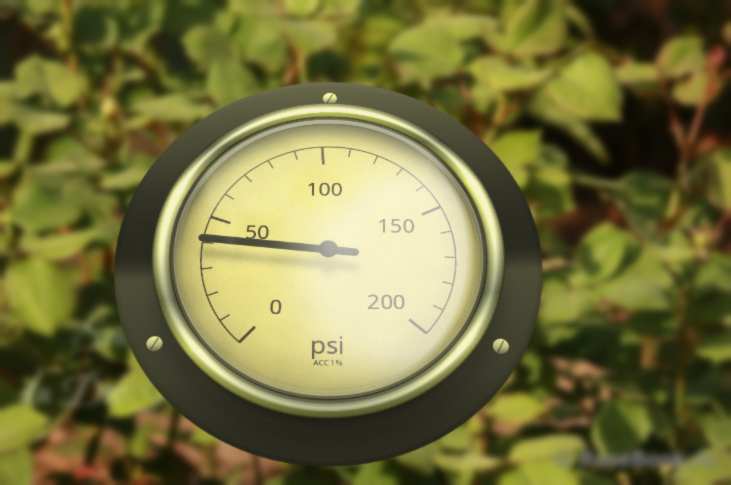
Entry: 40psi
